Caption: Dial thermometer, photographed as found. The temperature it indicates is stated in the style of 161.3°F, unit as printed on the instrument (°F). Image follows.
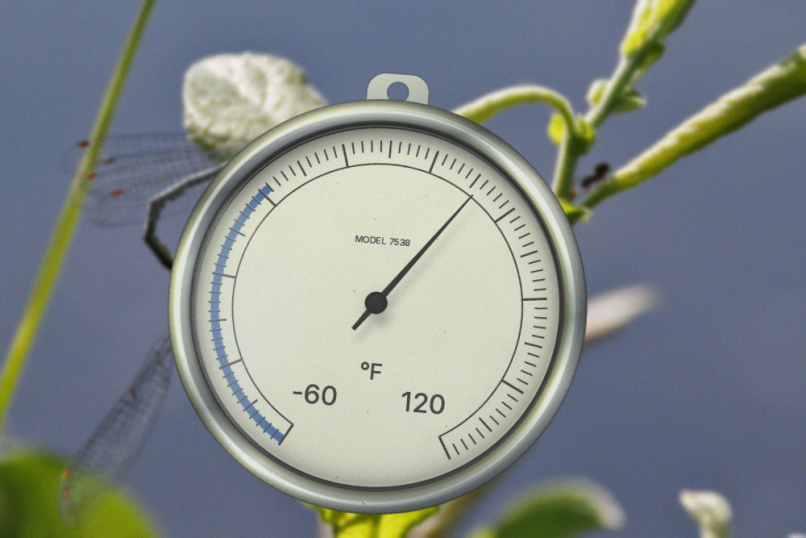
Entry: 52°F
